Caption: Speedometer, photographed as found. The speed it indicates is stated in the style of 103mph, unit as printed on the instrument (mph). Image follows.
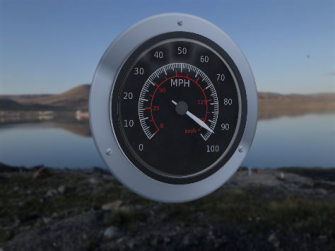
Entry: 95mph
